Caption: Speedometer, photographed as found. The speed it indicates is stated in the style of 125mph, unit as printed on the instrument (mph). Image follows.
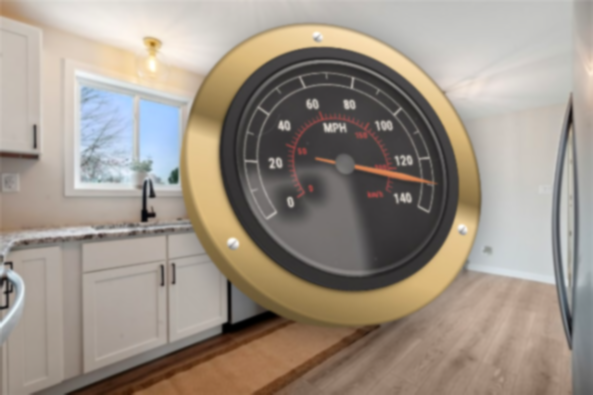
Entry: 130mph
